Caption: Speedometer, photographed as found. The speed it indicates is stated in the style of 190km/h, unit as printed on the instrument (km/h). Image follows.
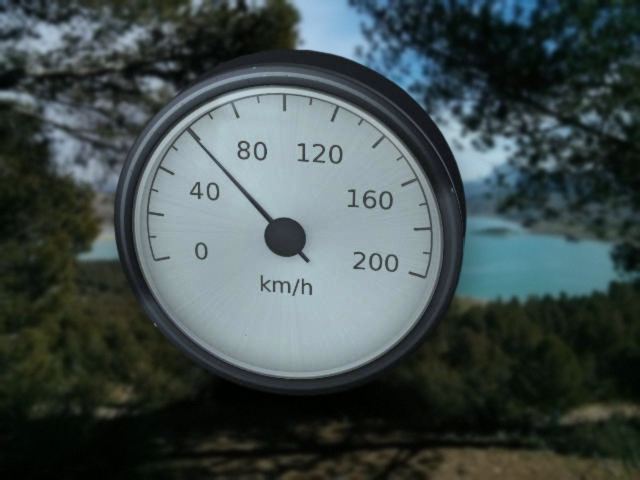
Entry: 60km/h
